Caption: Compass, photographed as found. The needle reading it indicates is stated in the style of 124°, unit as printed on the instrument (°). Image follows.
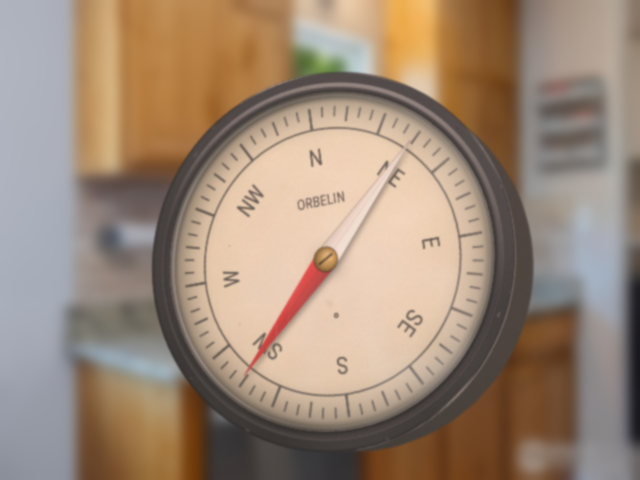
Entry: 225°
